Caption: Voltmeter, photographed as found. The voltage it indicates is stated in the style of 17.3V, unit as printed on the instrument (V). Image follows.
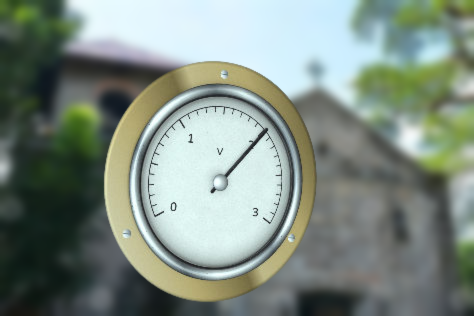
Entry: 2V
